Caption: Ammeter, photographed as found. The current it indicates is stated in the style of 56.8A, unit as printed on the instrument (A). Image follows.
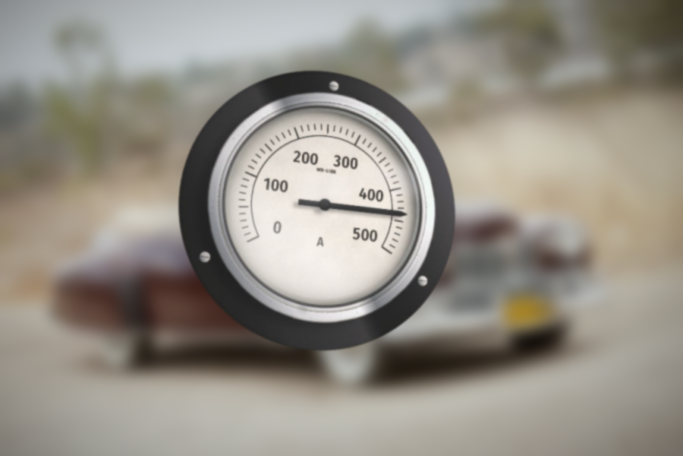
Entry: 440A
